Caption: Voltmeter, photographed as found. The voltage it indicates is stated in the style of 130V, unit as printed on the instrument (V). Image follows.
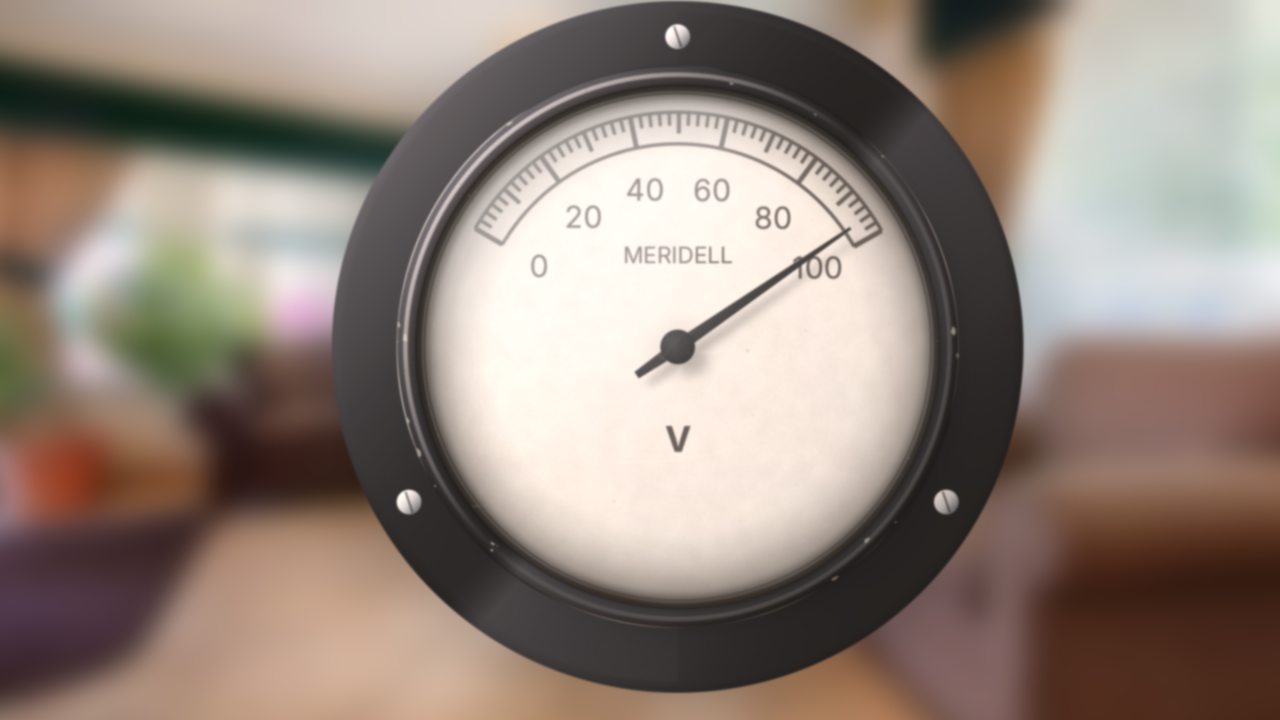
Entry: 96V
